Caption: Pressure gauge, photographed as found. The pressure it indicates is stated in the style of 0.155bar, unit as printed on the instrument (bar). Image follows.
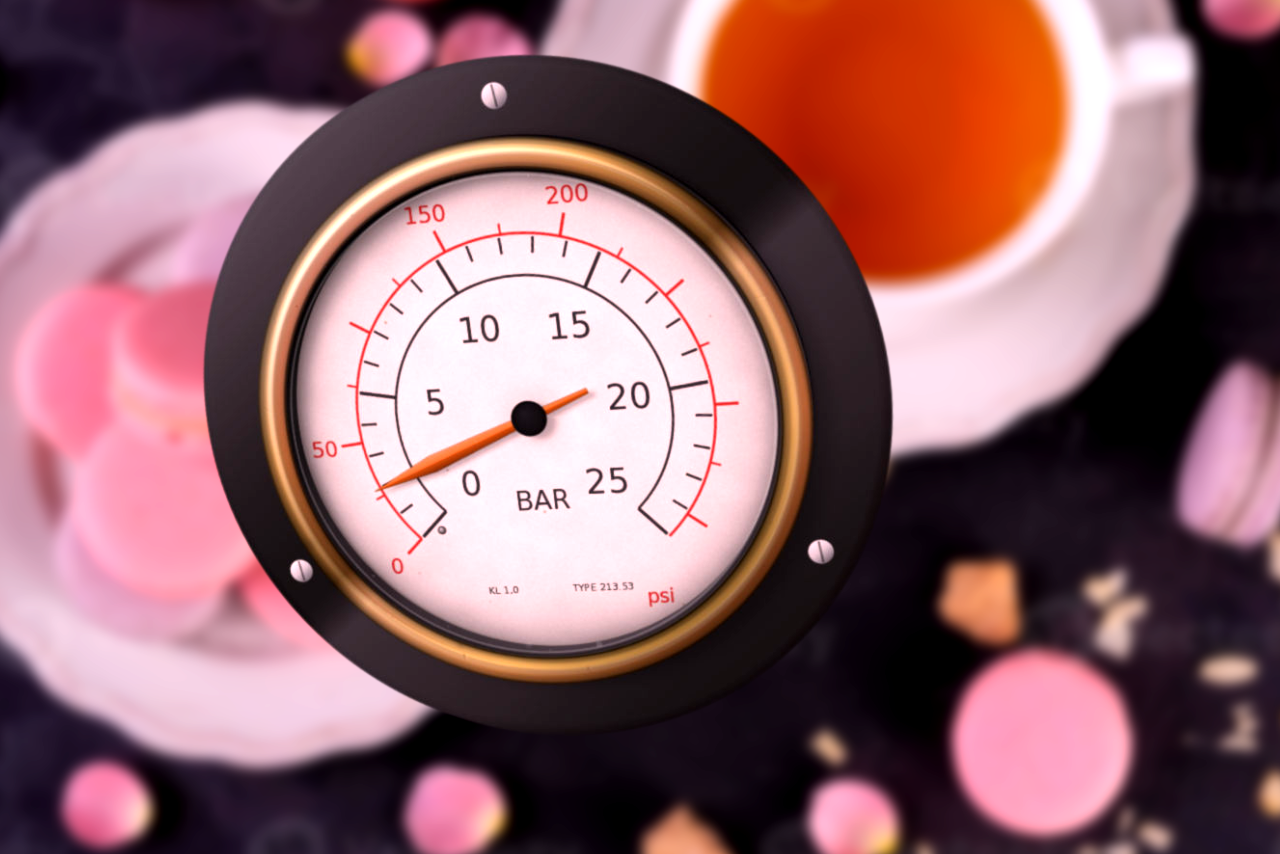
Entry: 2bar
